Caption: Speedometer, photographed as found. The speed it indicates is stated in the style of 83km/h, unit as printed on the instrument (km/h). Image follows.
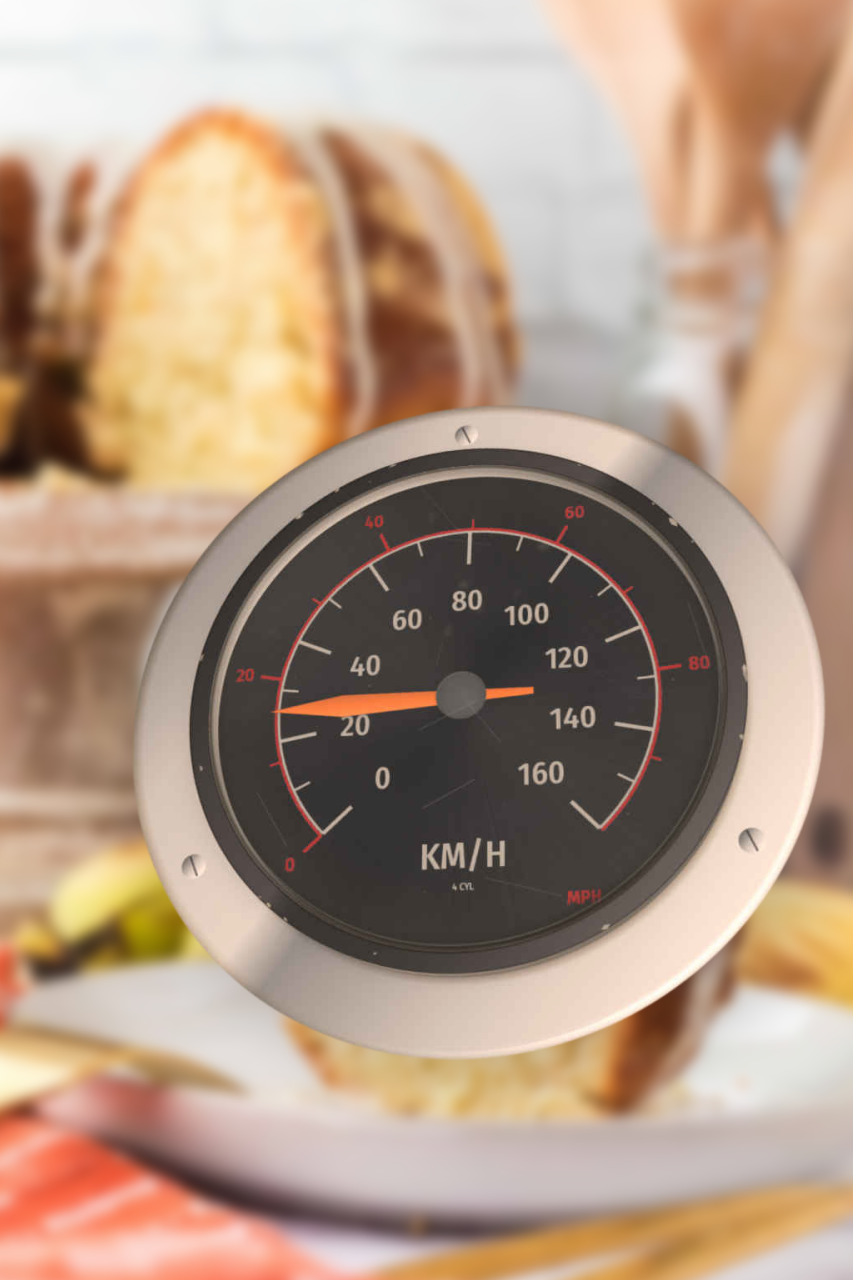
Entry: 25km/h
